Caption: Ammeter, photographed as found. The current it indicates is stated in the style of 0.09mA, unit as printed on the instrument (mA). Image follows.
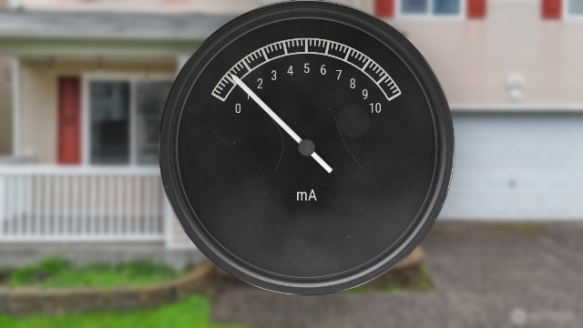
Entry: 1.2mA
